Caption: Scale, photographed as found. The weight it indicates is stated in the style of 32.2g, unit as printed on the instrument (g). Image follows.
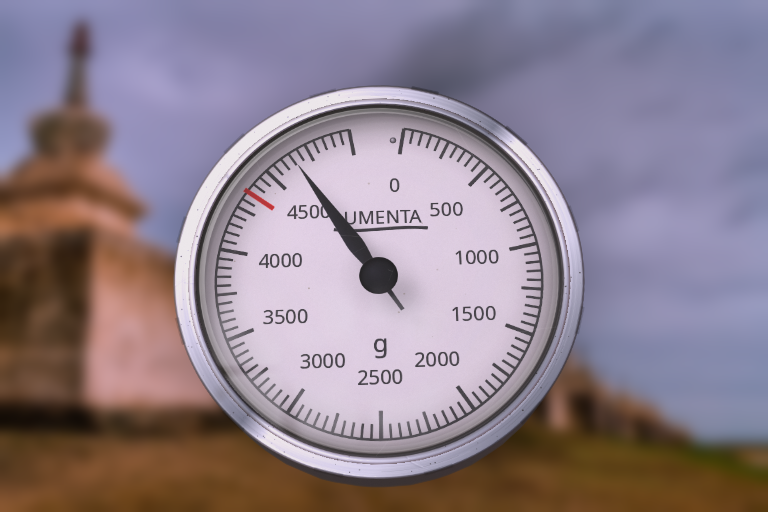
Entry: 4650g
